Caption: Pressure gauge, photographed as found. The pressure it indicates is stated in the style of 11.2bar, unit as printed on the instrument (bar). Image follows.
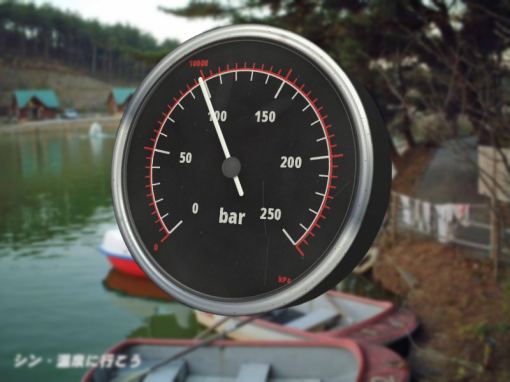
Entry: 100bar
